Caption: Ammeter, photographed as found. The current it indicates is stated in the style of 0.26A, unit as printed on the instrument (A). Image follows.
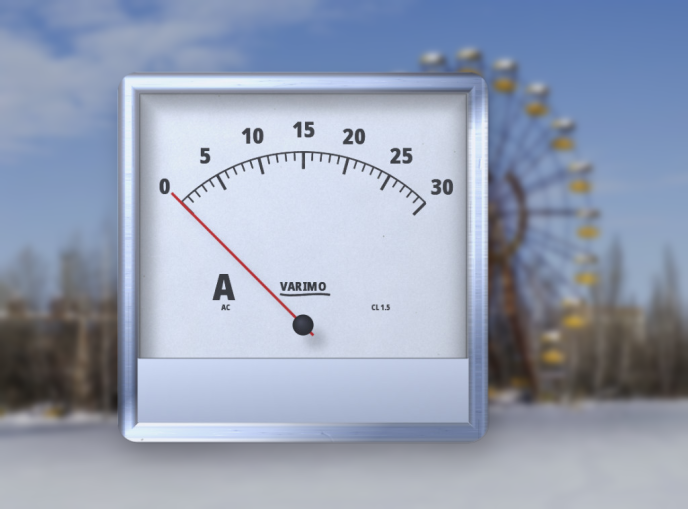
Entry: 0A
